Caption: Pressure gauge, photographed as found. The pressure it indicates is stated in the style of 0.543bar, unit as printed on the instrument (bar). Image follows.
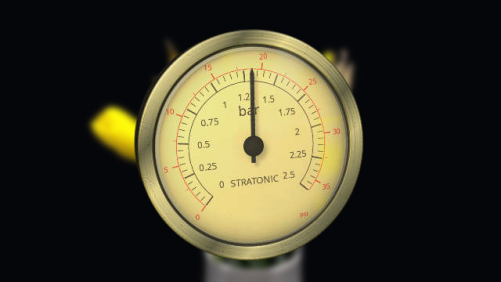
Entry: 1.3bar
